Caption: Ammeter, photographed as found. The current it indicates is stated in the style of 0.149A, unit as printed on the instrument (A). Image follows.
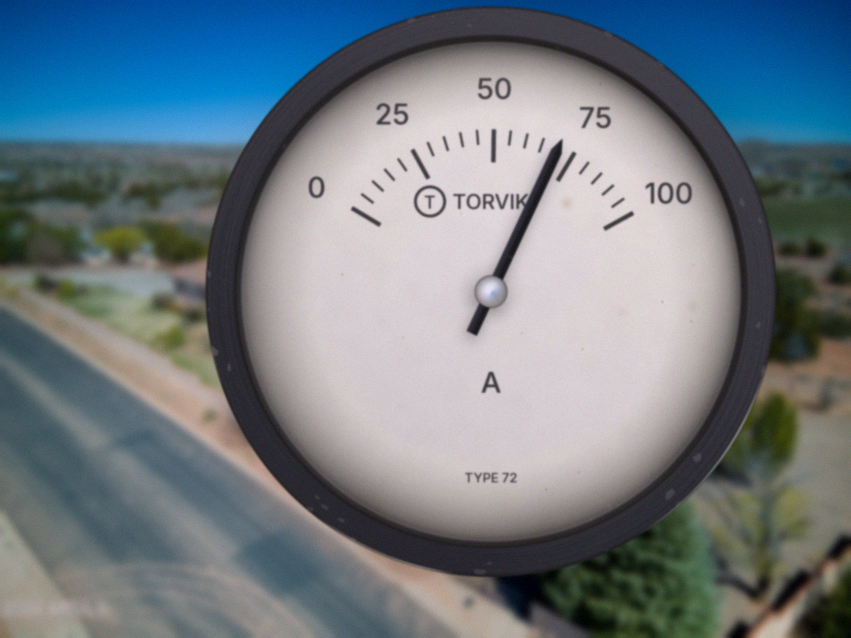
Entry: 70A
